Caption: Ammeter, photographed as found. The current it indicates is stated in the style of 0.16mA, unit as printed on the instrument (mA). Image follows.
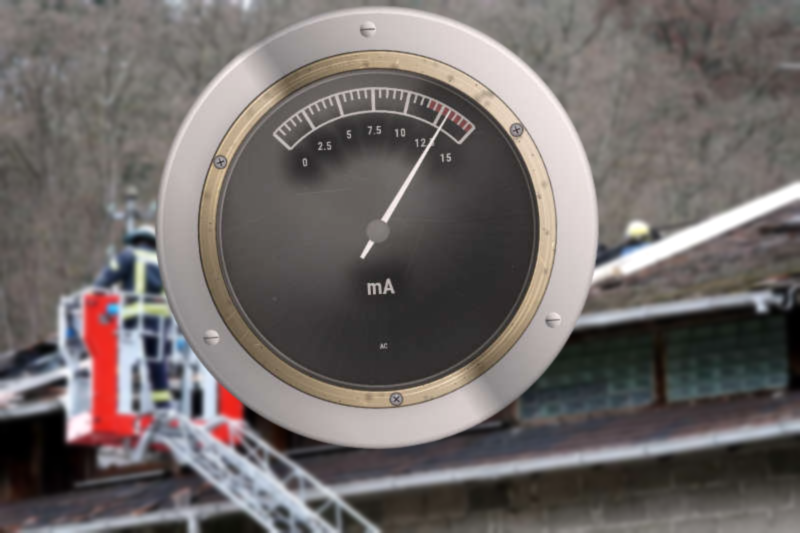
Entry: 13mA
